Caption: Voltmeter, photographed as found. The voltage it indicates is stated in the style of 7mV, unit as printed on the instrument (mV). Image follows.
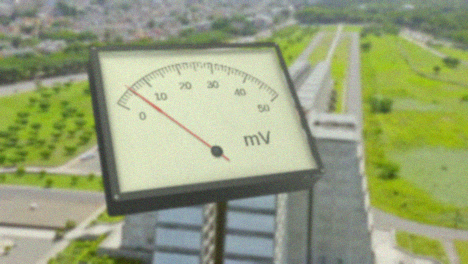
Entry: 5mV
